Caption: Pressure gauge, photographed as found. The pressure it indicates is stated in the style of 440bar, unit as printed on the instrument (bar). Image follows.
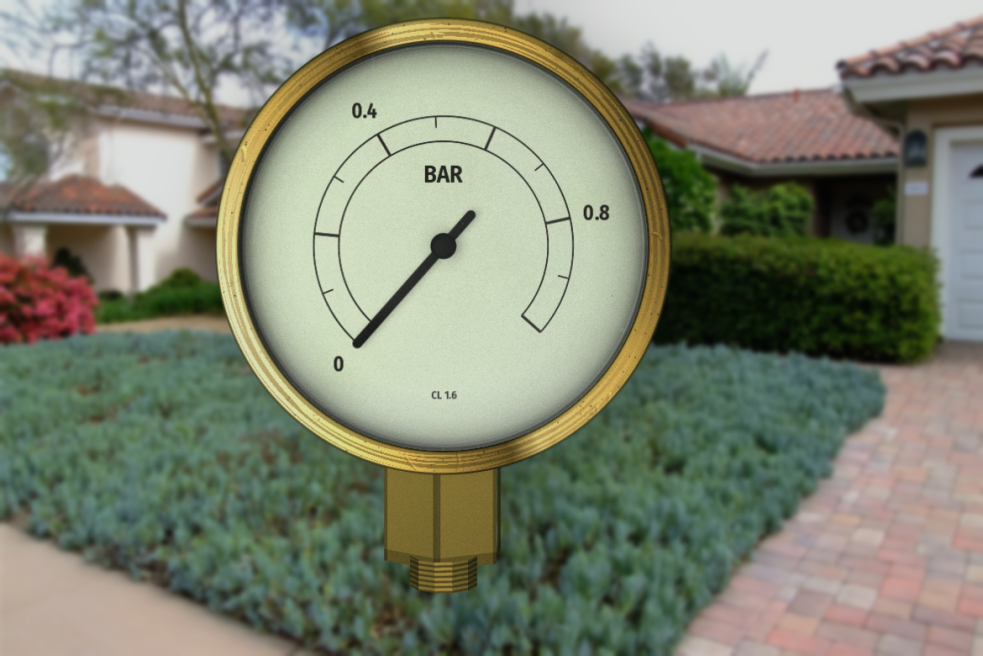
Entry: 0bar
